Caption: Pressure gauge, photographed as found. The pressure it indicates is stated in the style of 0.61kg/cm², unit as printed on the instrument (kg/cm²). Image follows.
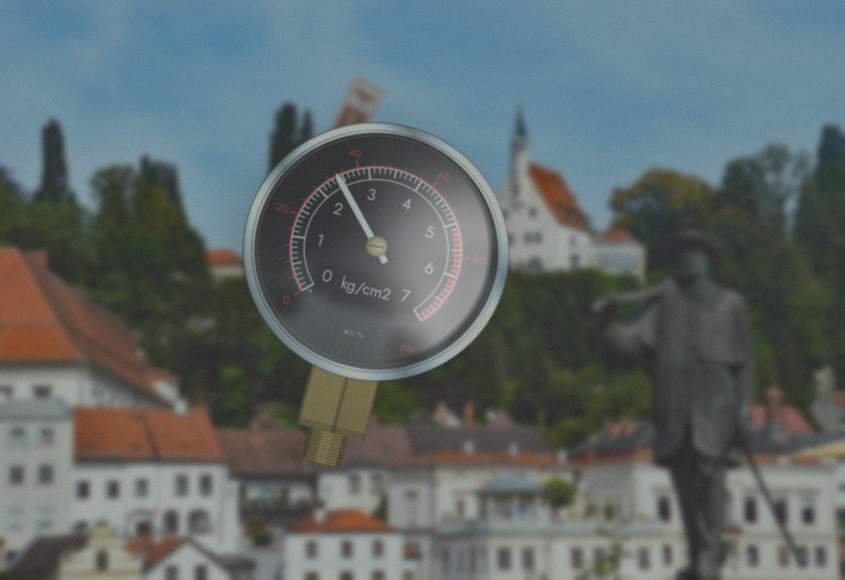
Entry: 2.4kg/cm²
